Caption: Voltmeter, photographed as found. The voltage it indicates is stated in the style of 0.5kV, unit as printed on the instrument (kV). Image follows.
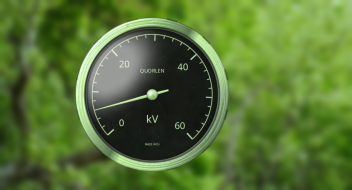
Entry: 6kV
